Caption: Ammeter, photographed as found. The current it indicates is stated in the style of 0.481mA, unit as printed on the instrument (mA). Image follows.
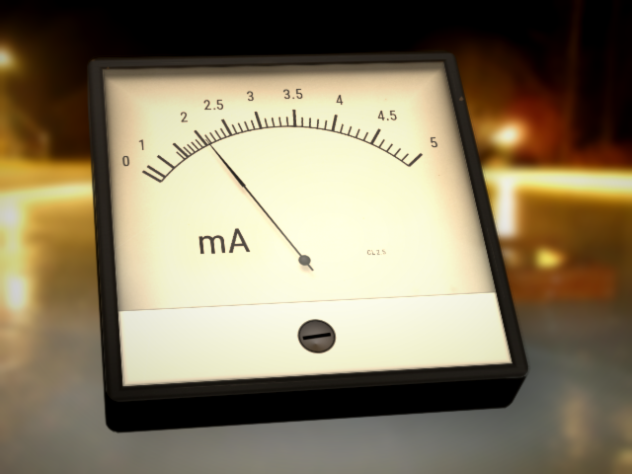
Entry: 2mA
